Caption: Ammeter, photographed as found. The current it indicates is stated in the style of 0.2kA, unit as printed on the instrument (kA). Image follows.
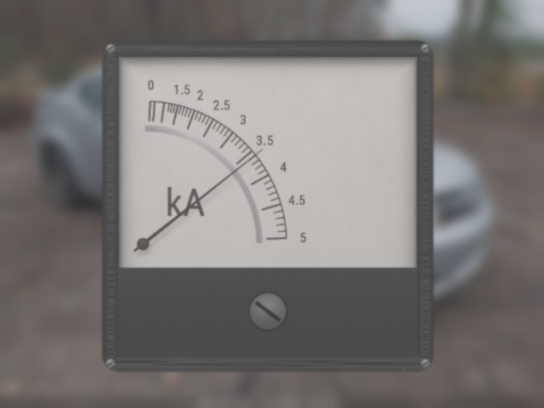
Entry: 3.6kA
